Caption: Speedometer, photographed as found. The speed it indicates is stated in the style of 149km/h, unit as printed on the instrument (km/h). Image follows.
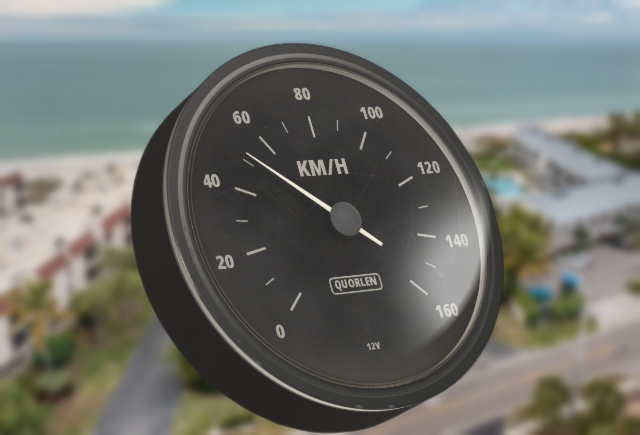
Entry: 50km/h
